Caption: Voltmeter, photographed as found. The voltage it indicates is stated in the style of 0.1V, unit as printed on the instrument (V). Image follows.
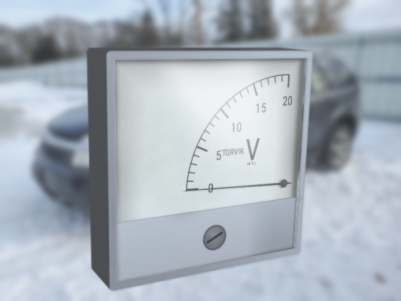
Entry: 0V
